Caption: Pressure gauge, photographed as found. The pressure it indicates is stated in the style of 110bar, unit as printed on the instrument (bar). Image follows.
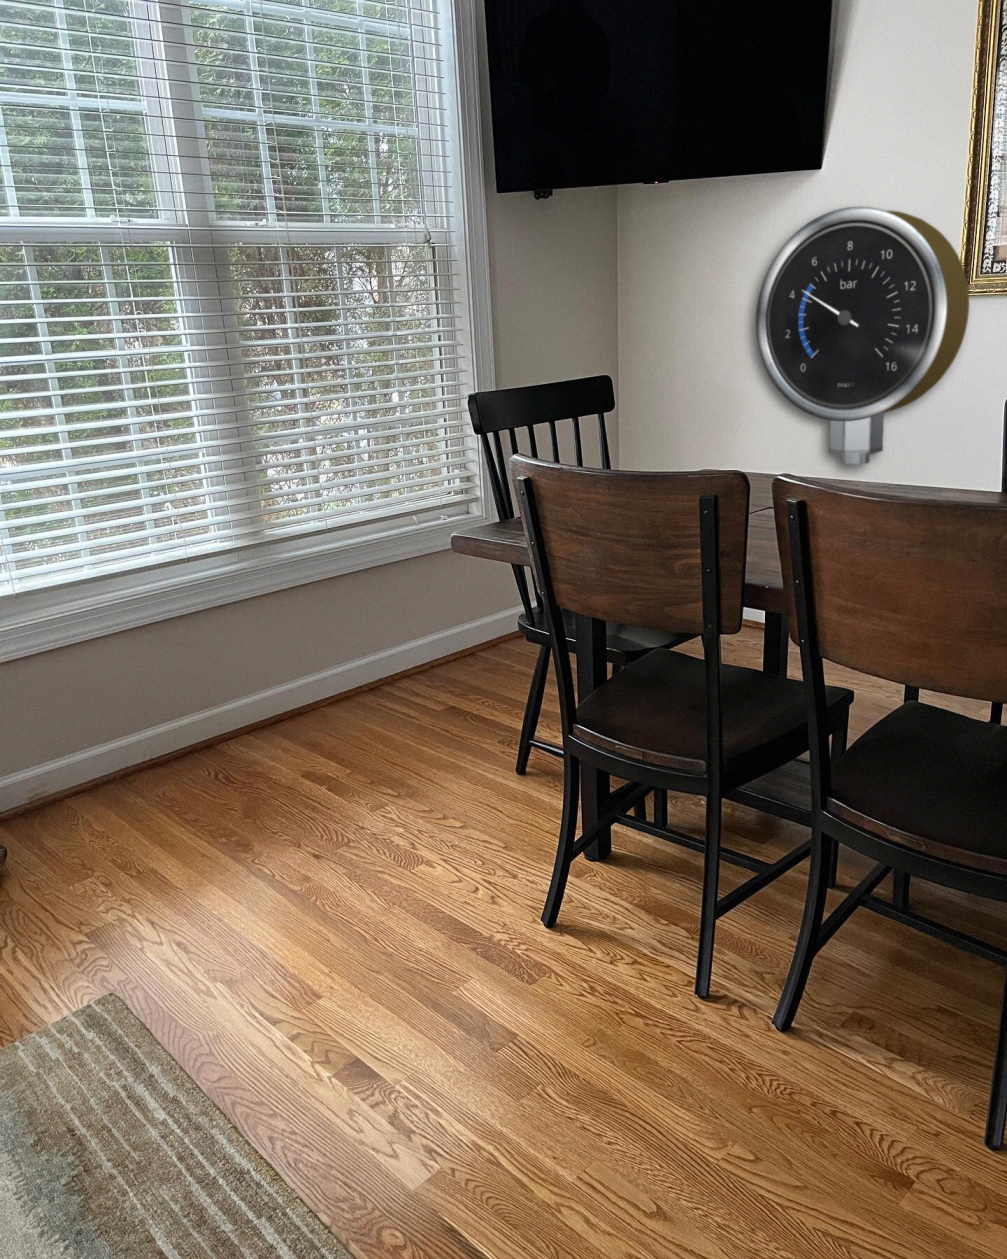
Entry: 4.5bar
